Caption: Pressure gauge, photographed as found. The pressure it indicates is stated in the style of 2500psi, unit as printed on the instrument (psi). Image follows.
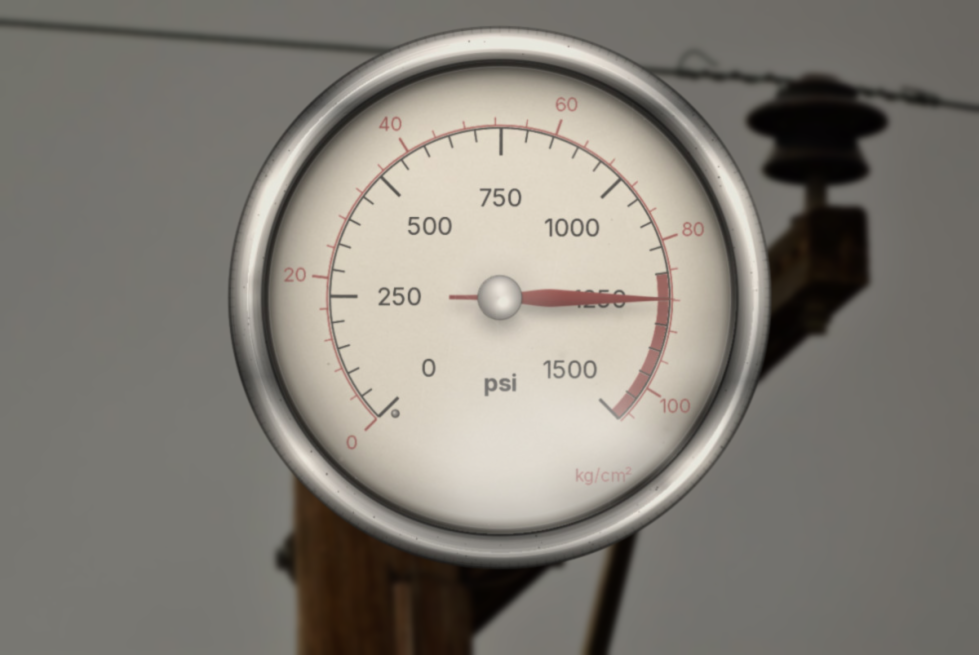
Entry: 1250psi
